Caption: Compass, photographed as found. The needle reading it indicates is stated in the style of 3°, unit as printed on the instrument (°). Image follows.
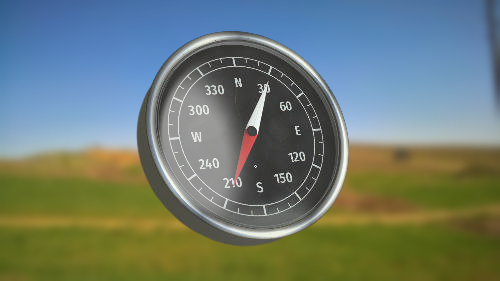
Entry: 210°
